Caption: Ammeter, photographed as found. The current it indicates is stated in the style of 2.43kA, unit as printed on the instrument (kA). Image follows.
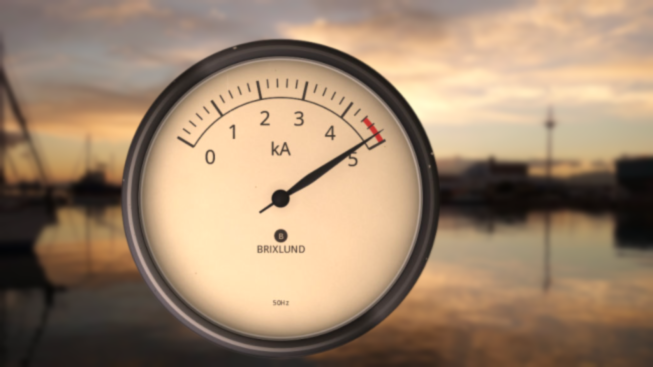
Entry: 4.8kA
